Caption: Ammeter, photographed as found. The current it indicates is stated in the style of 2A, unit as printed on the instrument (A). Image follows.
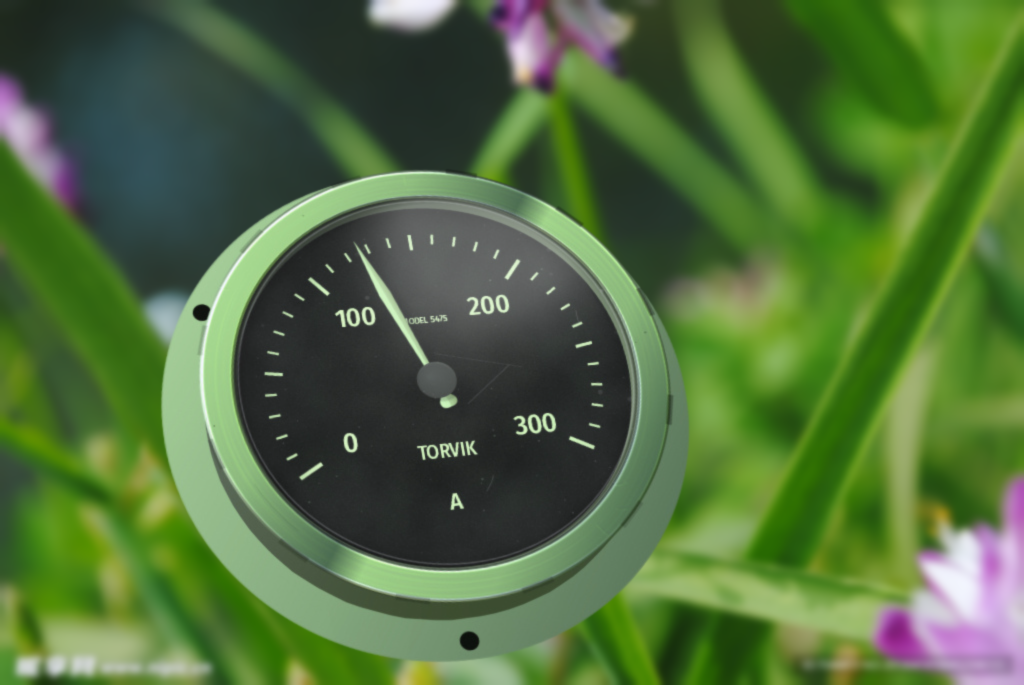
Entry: 125A
